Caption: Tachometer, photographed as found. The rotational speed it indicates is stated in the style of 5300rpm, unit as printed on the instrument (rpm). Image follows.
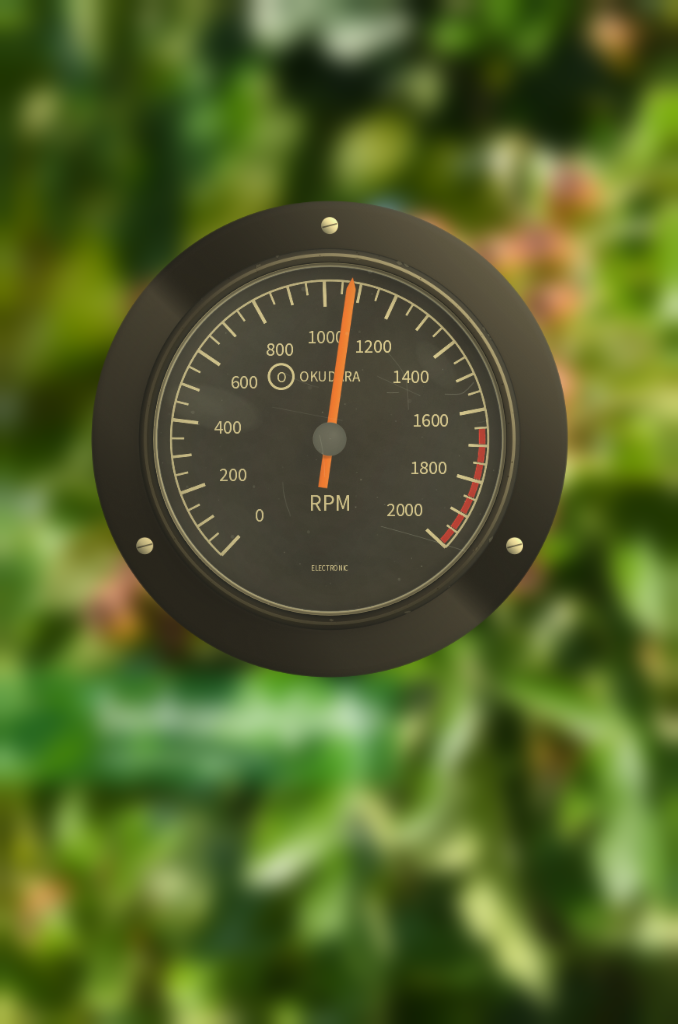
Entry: 1075rpm
